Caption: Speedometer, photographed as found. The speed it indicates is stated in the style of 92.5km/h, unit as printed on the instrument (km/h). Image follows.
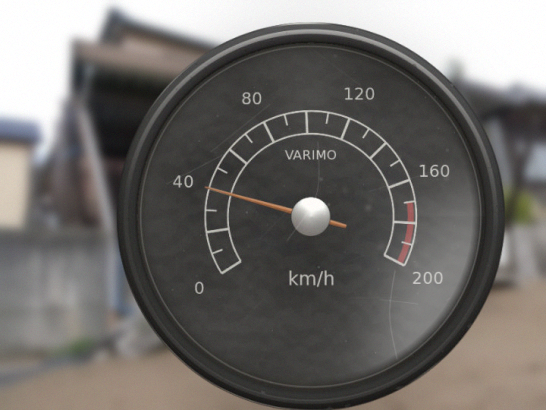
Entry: 40km/h
